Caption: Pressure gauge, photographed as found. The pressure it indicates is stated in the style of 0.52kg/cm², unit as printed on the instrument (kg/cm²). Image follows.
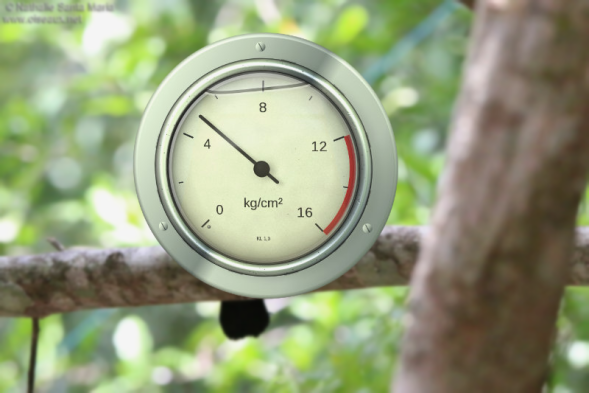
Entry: 5kg/cm²
